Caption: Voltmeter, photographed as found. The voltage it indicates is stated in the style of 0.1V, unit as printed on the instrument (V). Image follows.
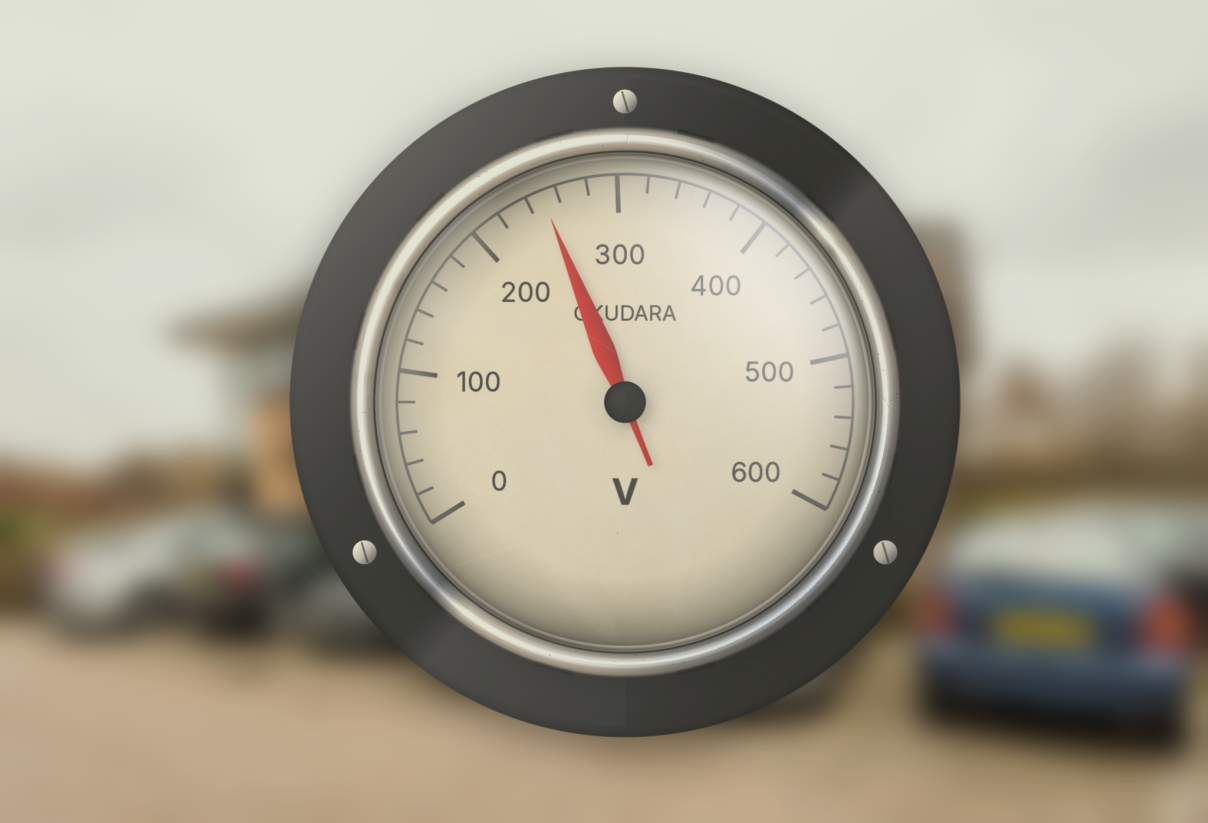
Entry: 250V
